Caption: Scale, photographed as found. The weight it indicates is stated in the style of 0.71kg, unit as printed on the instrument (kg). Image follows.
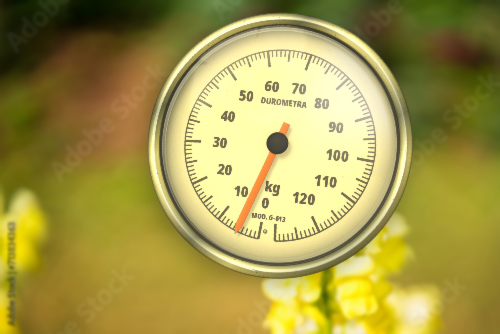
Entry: 5kg
